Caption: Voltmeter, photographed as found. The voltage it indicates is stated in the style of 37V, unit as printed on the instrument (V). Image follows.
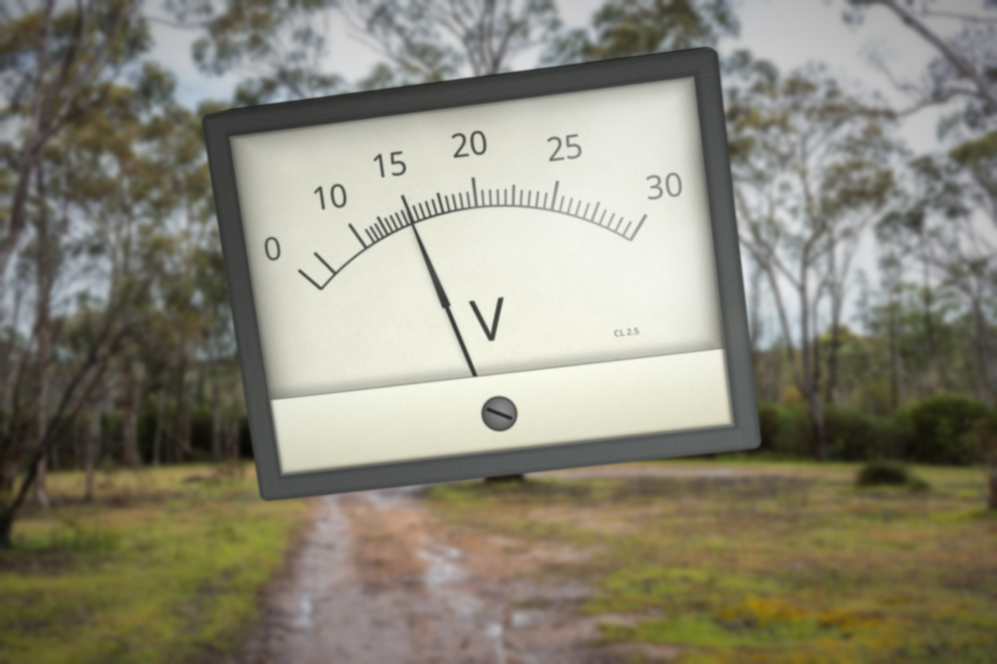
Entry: 15V
